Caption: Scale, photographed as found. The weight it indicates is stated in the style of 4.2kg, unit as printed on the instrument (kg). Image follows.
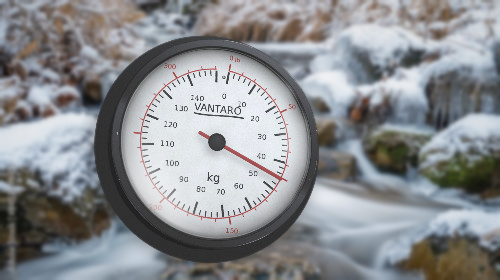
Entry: 46kg
